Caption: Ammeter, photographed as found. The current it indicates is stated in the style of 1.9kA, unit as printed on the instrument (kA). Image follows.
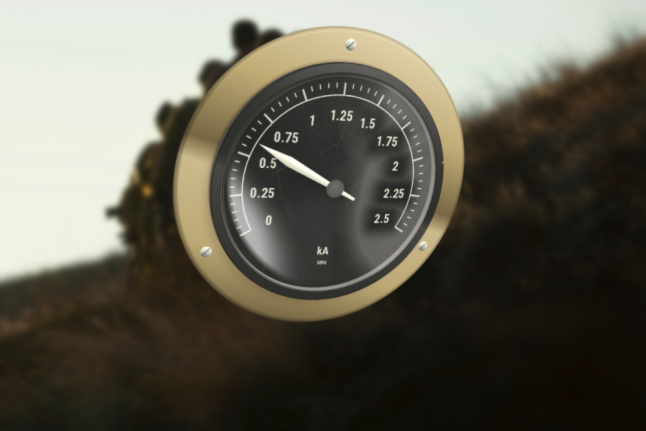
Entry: 0.6kA
